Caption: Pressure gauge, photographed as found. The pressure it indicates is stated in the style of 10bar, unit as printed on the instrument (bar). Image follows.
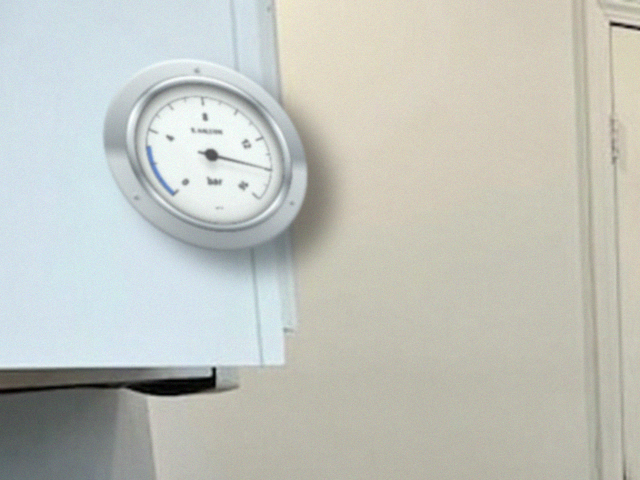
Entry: 14bar
